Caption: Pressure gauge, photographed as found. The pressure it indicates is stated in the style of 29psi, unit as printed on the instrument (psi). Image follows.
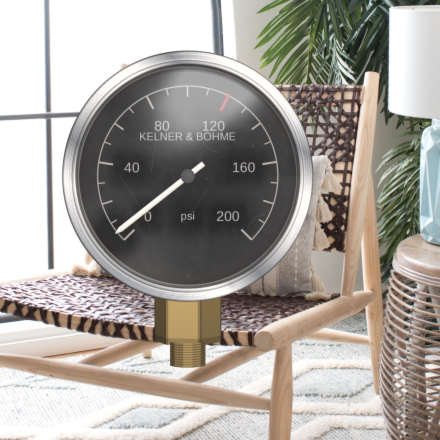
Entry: 5psi
